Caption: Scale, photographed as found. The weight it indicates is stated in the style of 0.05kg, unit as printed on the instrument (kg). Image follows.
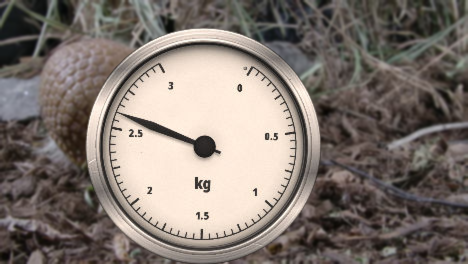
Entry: 2.6kg
